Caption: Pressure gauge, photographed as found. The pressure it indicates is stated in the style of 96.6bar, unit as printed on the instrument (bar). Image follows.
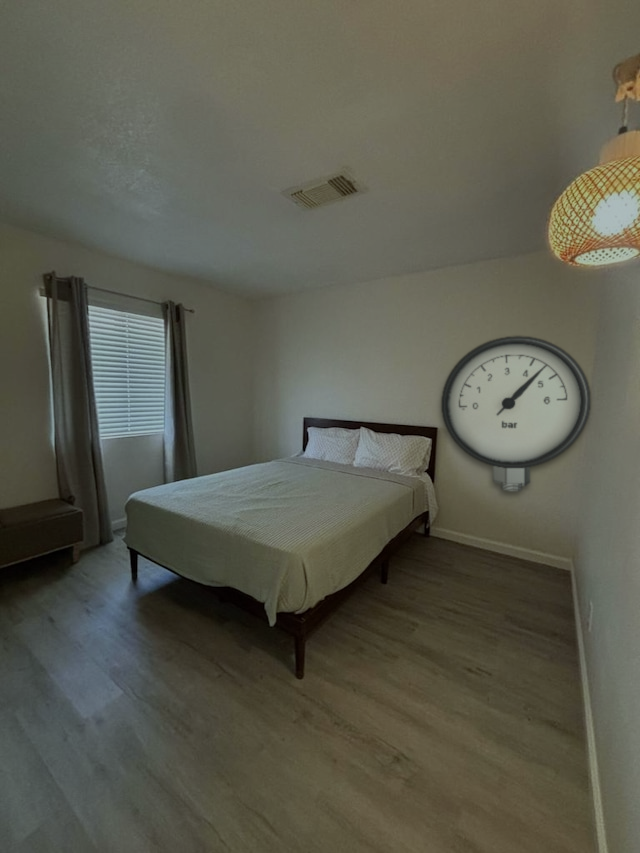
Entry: 4.5bar
